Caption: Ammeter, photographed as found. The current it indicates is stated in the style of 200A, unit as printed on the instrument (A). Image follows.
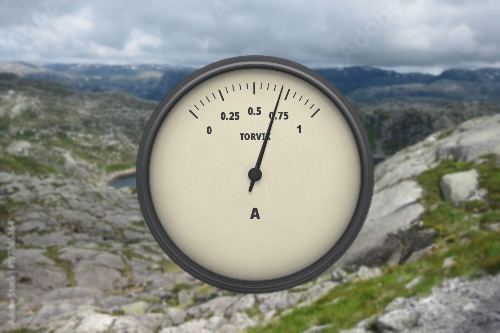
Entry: 0.7A
